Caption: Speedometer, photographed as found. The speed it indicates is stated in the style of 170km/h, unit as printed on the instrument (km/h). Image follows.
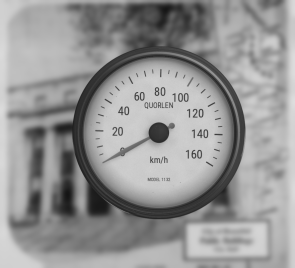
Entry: 0km/h
